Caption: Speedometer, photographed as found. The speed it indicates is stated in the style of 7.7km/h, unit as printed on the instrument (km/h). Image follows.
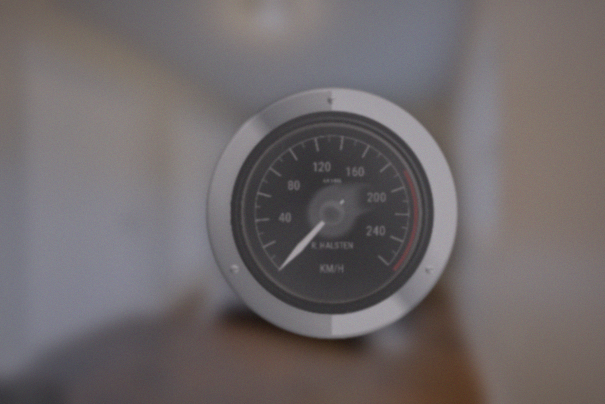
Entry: 0km/h
